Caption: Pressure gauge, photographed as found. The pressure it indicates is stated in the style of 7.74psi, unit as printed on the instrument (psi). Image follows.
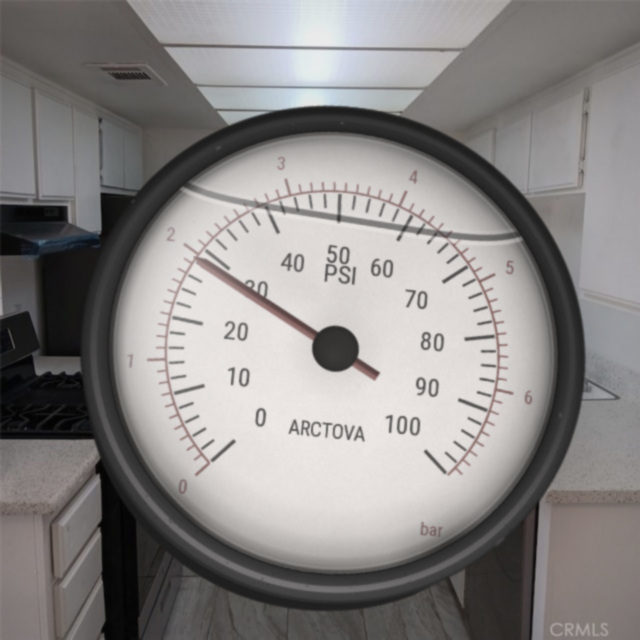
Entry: 28psi
